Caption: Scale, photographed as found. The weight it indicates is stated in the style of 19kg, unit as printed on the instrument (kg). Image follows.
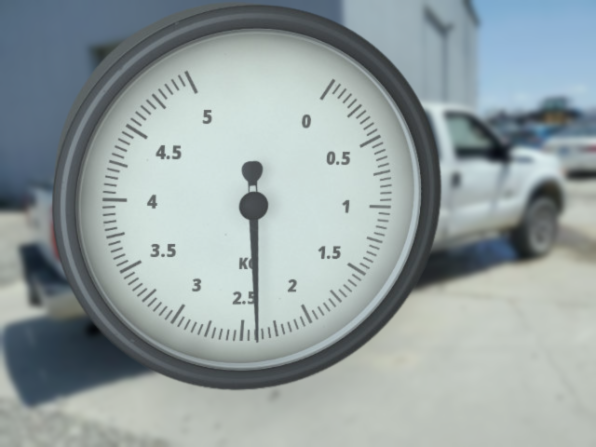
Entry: 2.4kg
